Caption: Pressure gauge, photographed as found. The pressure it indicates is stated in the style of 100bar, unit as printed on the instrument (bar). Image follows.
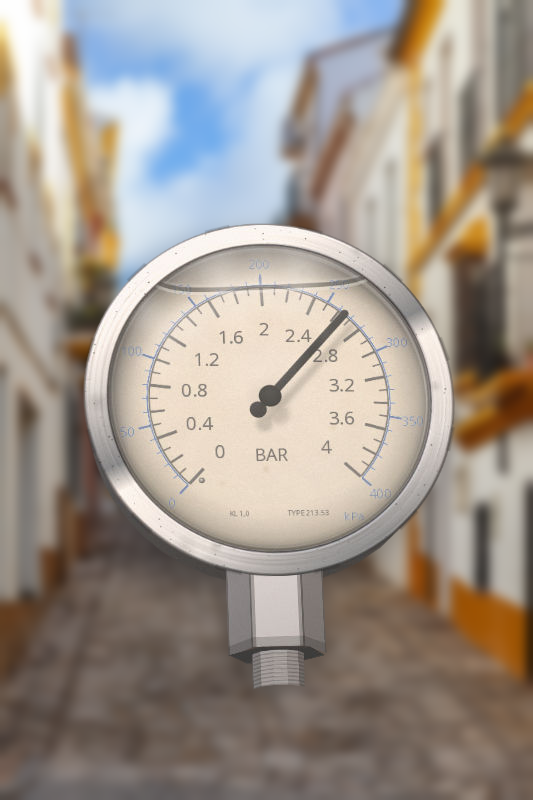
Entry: 2.65bar
